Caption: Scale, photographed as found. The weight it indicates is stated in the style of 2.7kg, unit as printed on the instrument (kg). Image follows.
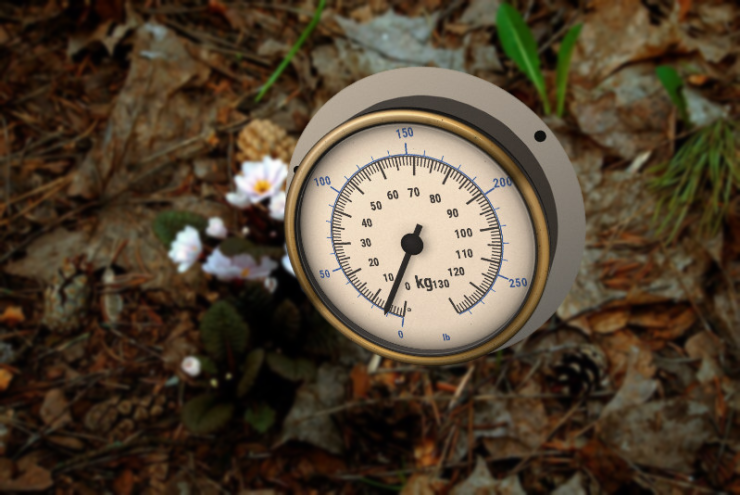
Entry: 5kg
